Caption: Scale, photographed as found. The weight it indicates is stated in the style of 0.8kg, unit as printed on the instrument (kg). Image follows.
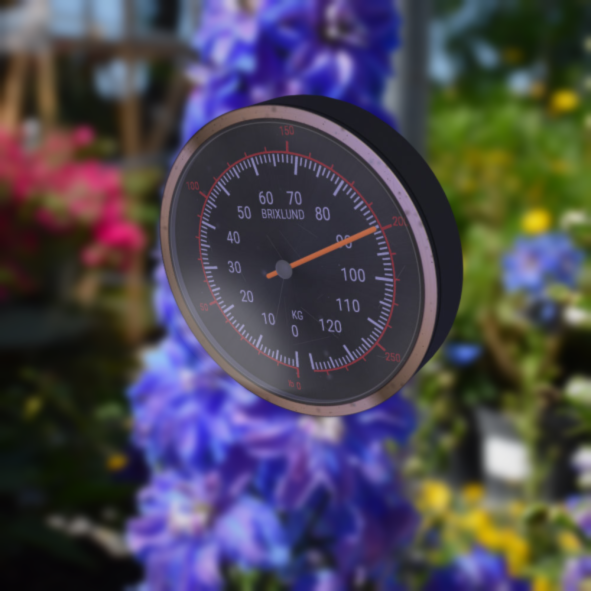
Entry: 90kg
